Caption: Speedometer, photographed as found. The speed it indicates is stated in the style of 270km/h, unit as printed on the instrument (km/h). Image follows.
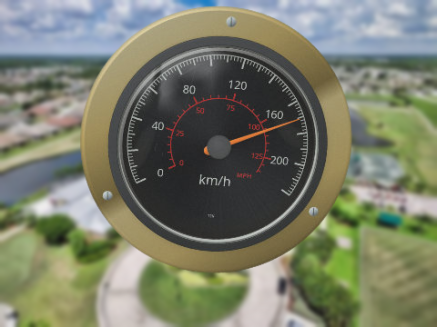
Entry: 170km/h
